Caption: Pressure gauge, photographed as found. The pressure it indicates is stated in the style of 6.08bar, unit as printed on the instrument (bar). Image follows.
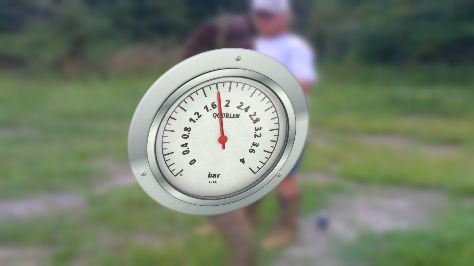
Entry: 1.8bar
